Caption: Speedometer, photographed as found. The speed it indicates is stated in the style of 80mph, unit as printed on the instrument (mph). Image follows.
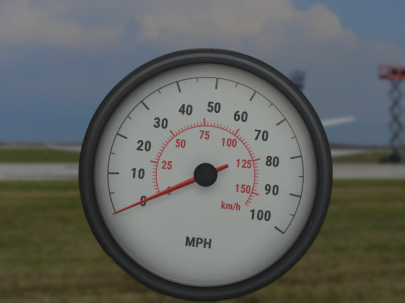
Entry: 0mph
